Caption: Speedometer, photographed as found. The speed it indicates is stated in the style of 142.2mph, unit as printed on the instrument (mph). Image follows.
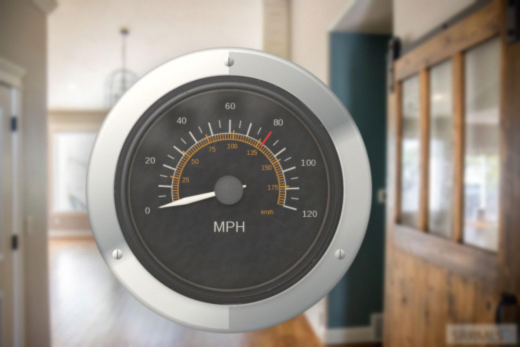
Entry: 0mph
